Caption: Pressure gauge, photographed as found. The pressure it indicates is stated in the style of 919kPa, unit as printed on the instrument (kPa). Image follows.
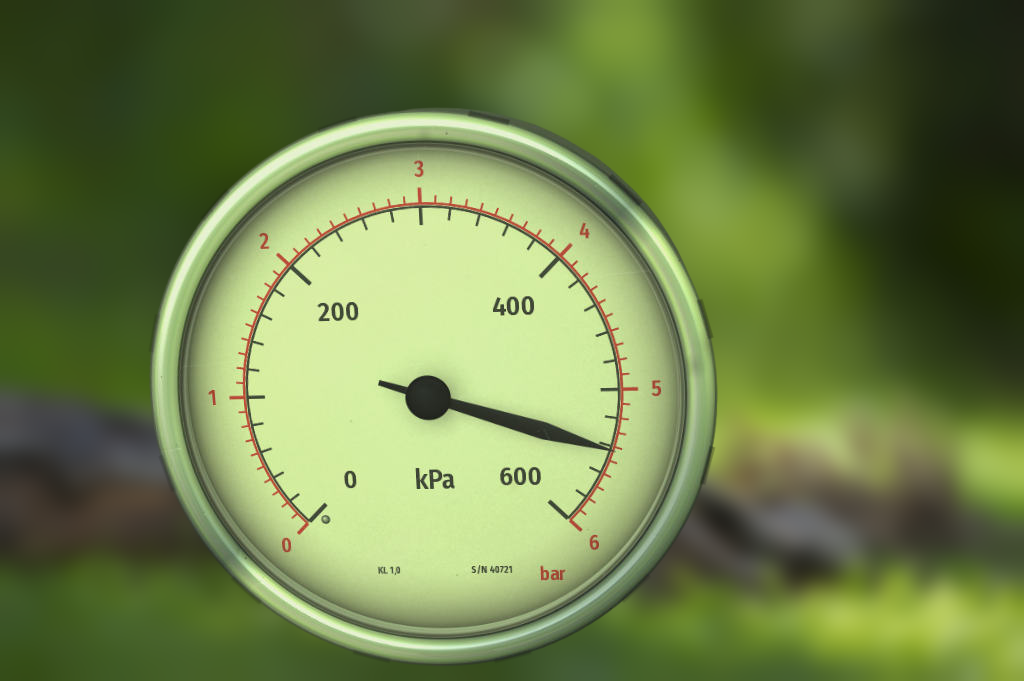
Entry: 540kPa
